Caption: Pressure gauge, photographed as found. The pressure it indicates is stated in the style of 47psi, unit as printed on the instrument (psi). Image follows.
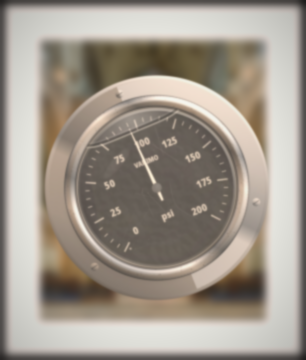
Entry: 95psi
